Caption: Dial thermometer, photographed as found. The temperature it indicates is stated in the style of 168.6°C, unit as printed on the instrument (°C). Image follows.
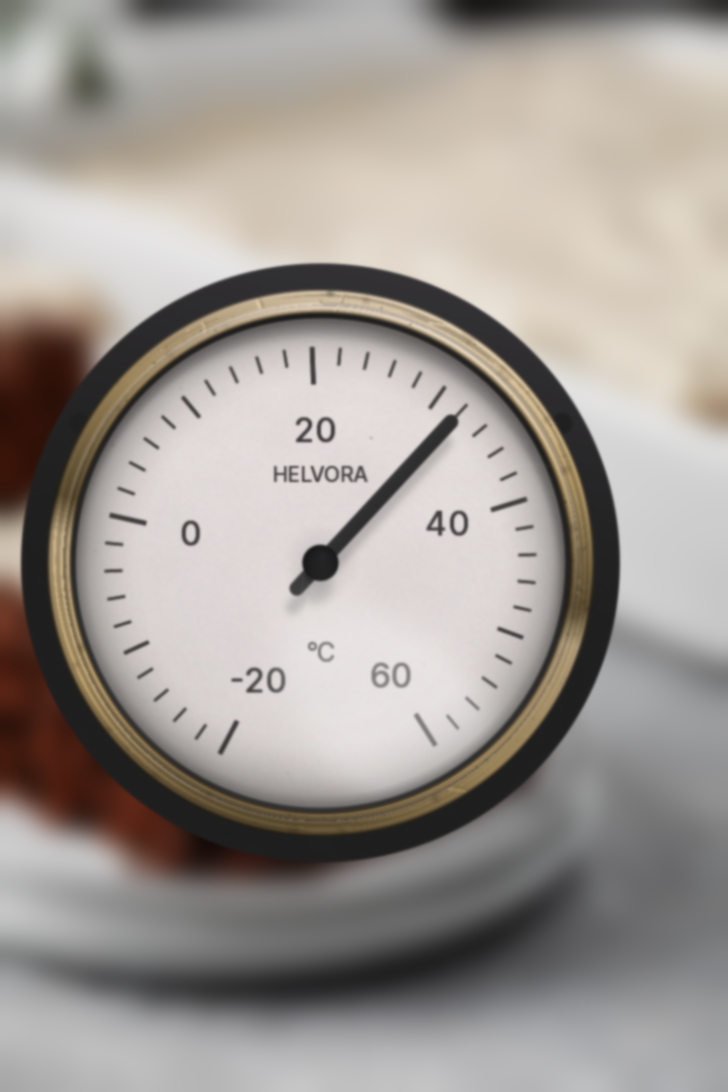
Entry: 32°C
